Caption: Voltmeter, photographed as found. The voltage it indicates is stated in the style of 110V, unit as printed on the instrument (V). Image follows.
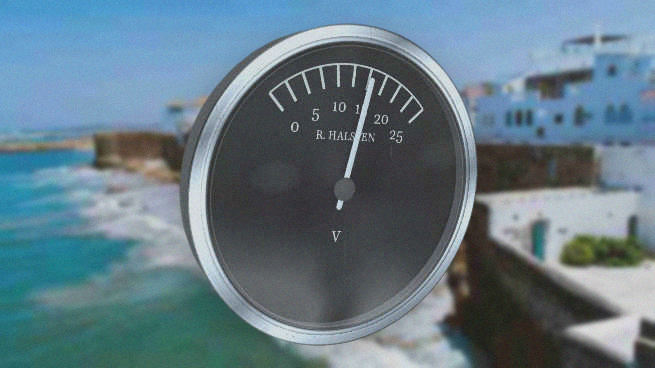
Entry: 15V
